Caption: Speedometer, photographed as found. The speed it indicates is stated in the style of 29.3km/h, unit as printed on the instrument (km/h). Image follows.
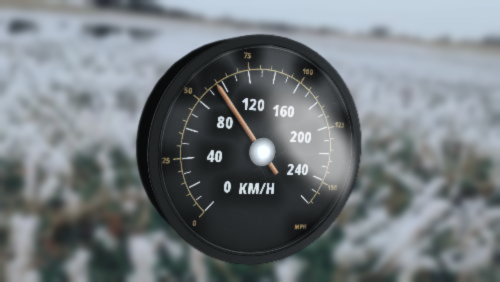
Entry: 95km/h
